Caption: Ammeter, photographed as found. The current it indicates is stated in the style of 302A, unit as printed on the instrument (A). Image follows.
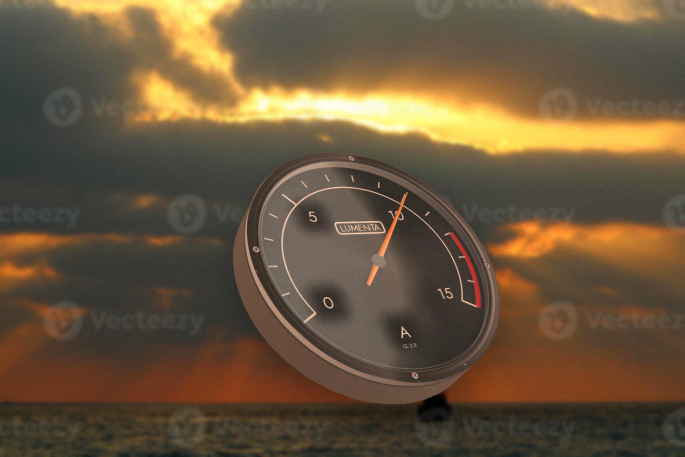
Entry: 10A
